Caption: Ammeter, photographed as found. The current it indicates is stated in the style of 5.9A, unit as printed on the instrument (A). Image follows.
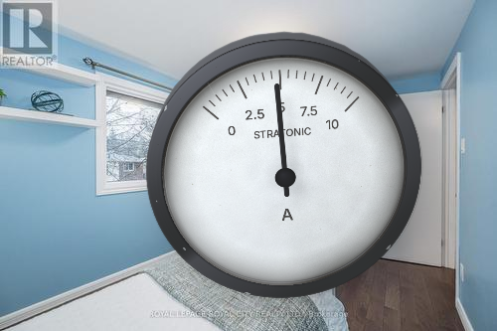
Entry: 4.75A
